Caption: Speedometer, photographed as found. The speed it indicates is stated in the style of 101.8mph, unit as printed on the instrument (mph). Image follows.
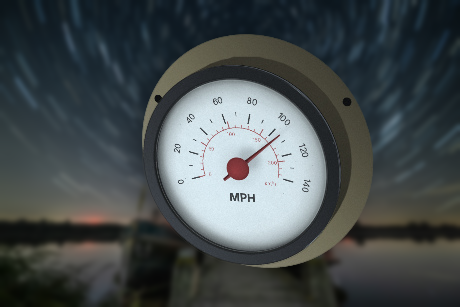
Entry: 105mph
